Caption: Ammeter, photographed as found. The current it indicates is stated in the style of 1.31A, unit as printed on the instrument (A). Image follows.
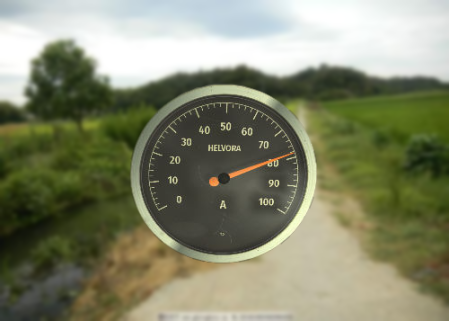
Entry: 78A
